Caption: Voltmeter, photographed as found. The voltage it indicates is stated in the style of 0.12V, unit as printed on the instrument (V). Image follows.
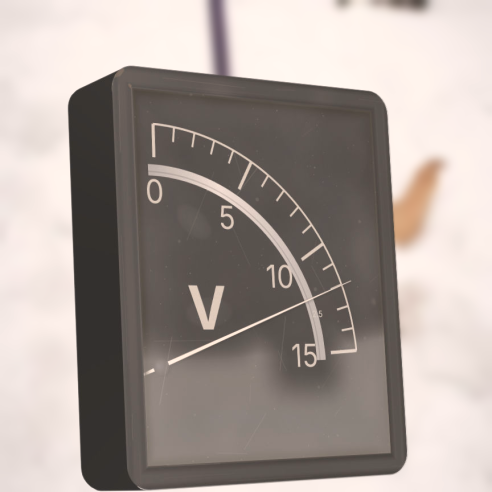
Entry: 12V
